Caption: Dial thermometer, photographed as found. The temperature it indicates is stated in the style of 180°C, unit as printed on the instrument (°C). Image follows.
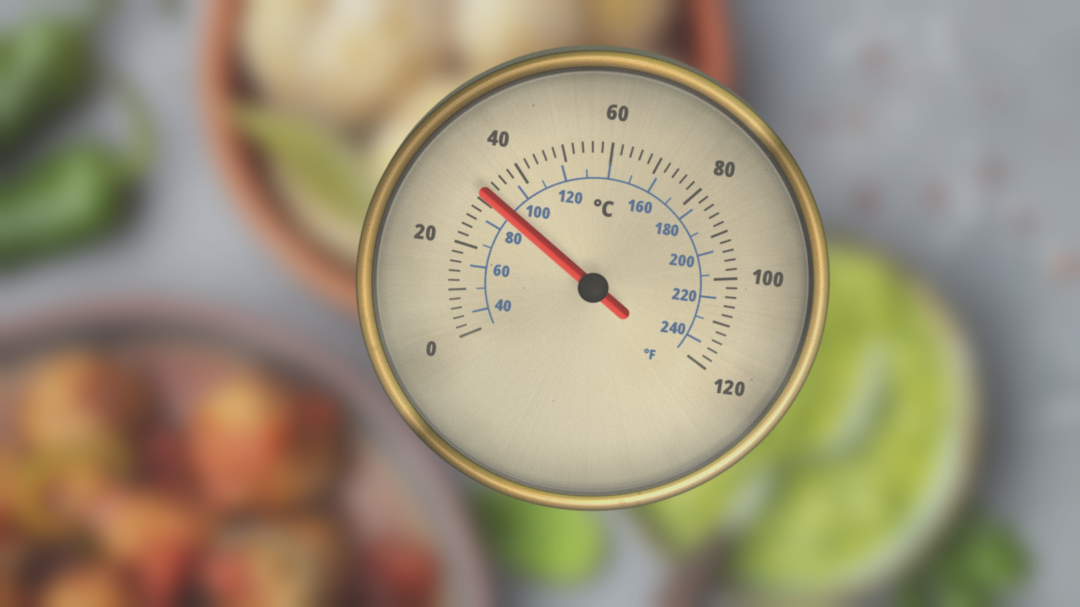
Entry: 32°C
